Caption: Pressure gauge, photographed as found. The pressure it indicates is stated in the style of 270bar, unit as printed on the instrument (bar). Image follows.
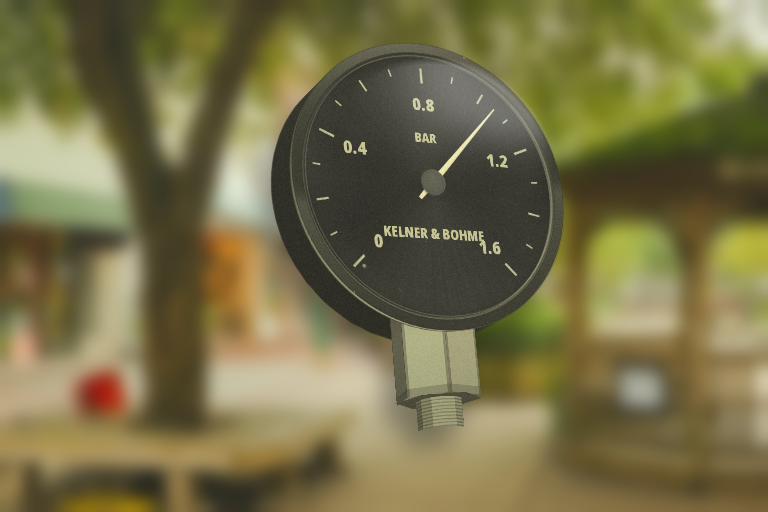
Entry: 1.05bar
